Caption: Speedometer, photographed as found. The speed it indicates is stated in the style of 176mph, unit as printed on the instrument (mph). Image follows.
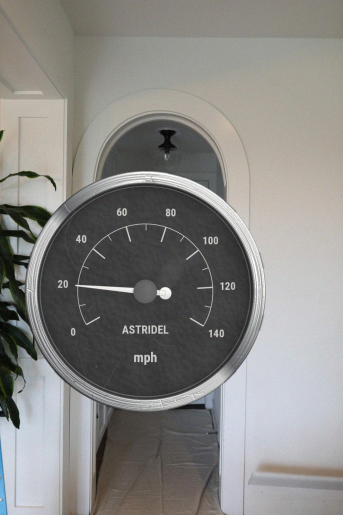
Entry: 20mph
